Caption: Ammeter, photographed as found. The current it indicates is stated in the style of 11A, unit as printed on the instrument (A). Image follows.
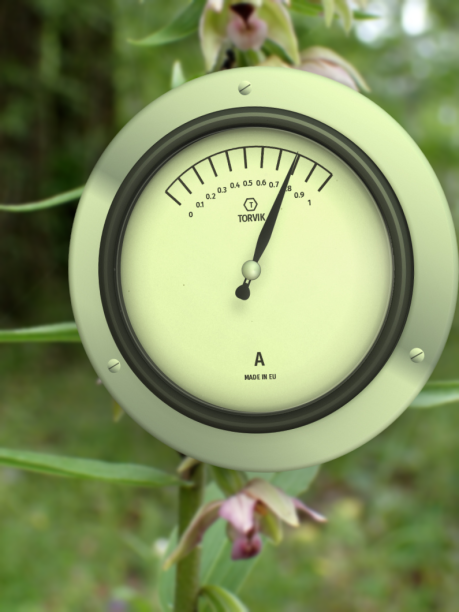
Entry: 0.8A
